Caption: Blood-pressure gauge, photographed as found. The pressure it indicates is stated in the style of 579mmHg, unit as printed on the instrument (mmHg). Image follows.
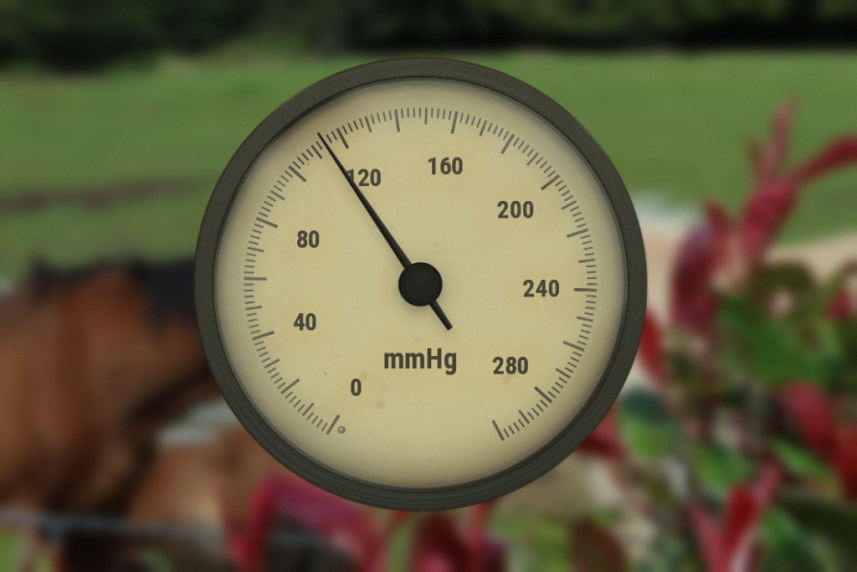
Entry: 114mmHg
